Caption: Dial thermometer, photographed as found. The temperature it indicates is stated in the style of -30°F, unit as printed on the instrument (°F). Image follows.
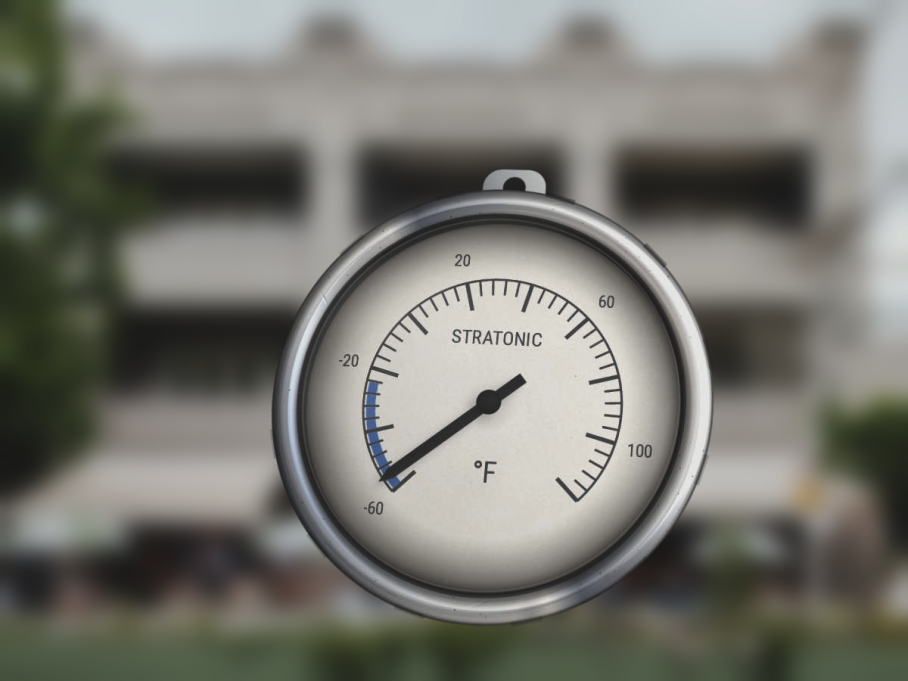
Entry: -56°F
